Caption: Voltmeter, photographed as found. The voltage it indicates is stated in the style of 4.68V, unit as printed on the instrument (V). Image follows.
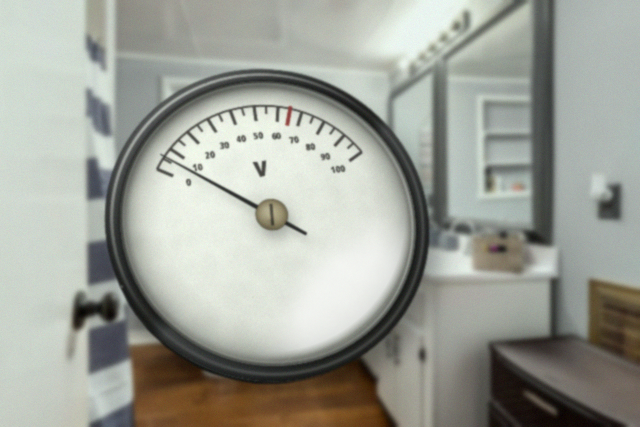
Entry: 5V
